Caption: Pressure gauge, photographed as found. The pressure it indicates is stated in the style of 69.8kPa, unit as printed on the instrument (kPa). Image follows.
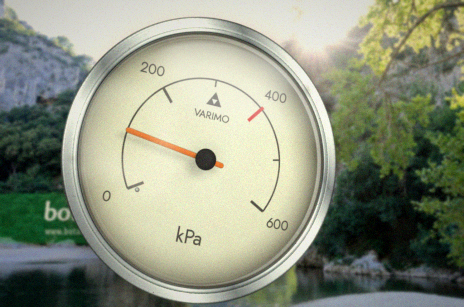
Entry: 100kPa
